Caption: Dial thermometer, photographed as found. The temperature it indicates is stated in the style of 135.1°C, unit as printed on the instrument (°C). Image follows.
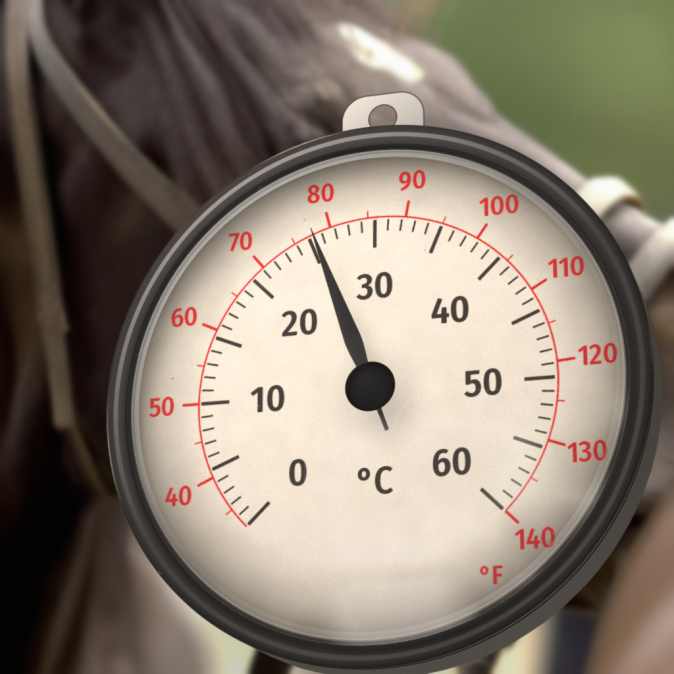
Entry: 25.5°C
